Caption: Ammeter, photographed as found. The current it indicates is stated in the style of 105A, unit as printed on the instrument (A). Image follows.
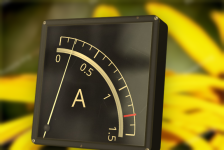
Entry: 0.2A
